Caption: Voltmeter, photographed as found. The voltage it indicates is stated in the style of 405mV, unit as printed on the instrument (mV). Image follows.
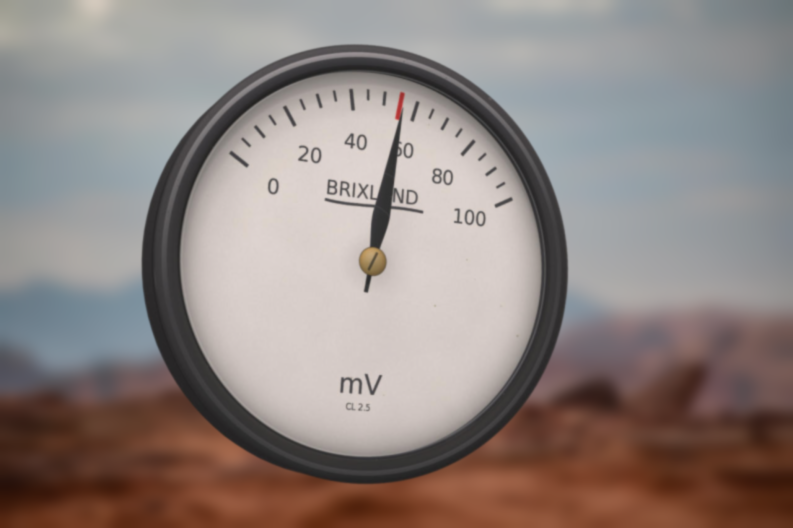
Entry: 55mV
